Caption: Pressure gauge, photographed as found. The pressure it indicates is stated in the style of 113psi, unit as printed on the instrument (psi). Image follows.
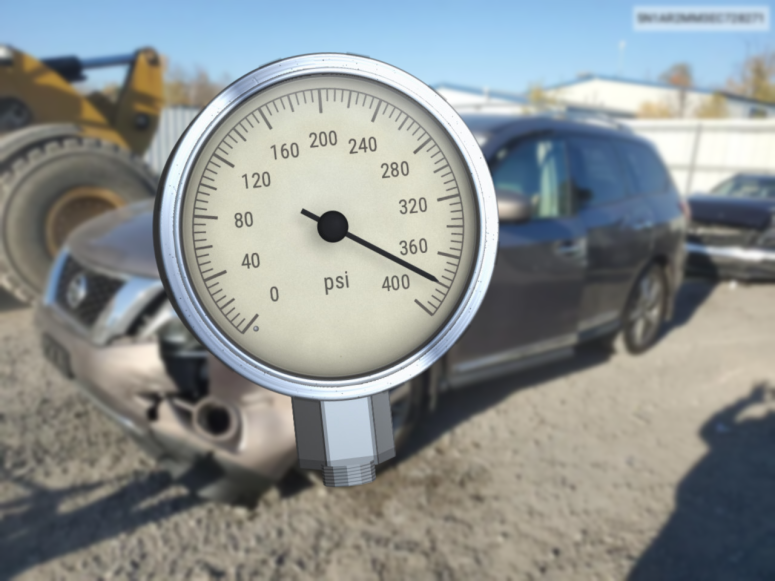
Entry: 380psi
